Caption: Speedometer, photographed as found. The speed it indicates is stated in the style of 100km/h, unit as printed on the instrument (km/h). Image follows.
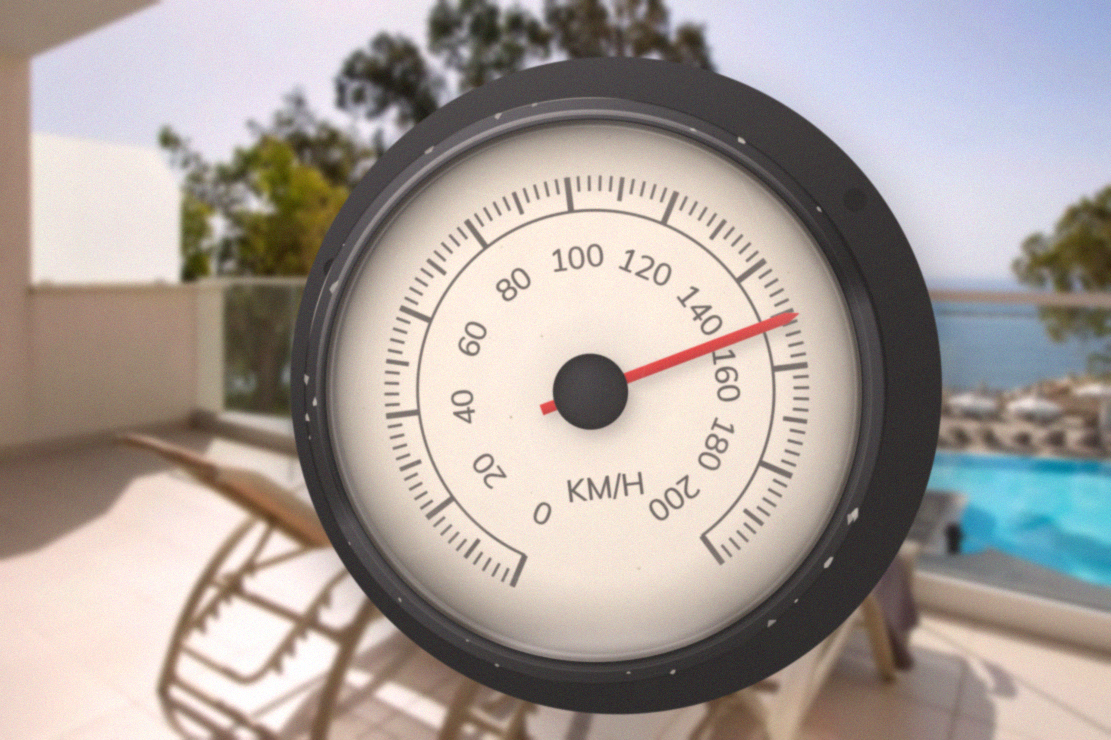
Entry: 151km/h
